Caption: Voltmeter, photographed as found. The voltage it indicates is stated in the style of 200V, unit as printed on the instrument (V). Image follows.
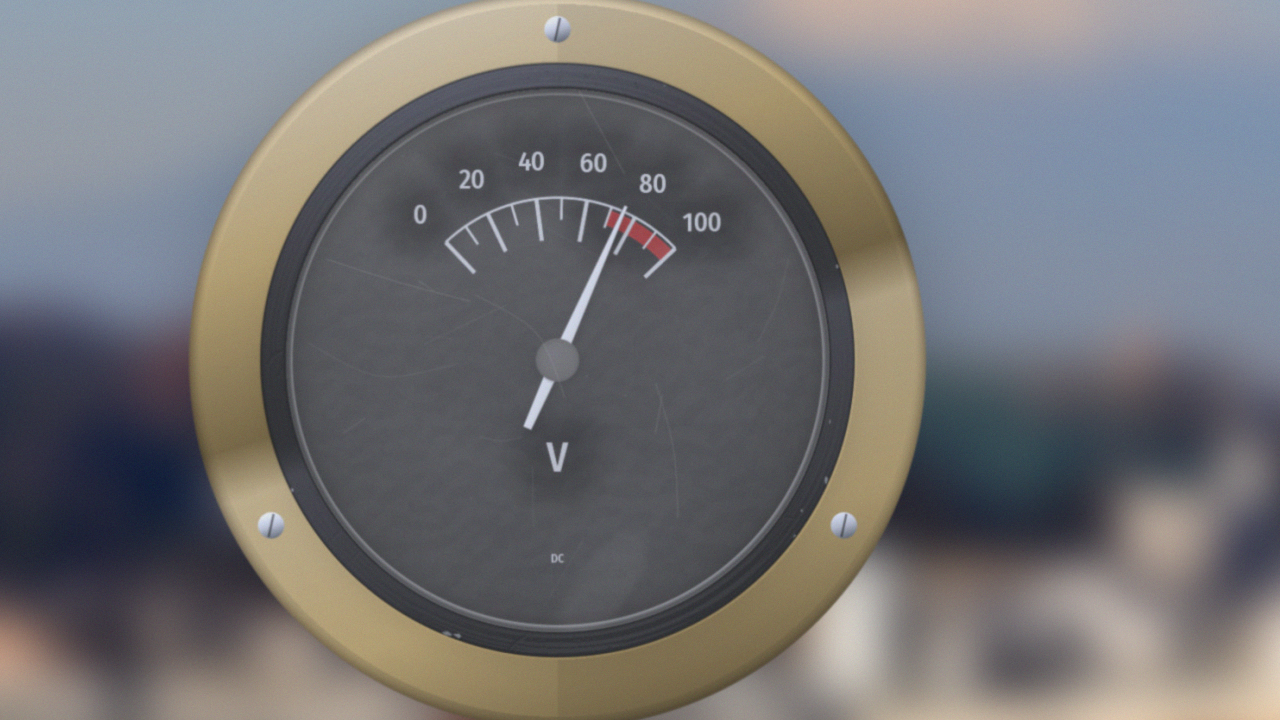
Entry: 75V
